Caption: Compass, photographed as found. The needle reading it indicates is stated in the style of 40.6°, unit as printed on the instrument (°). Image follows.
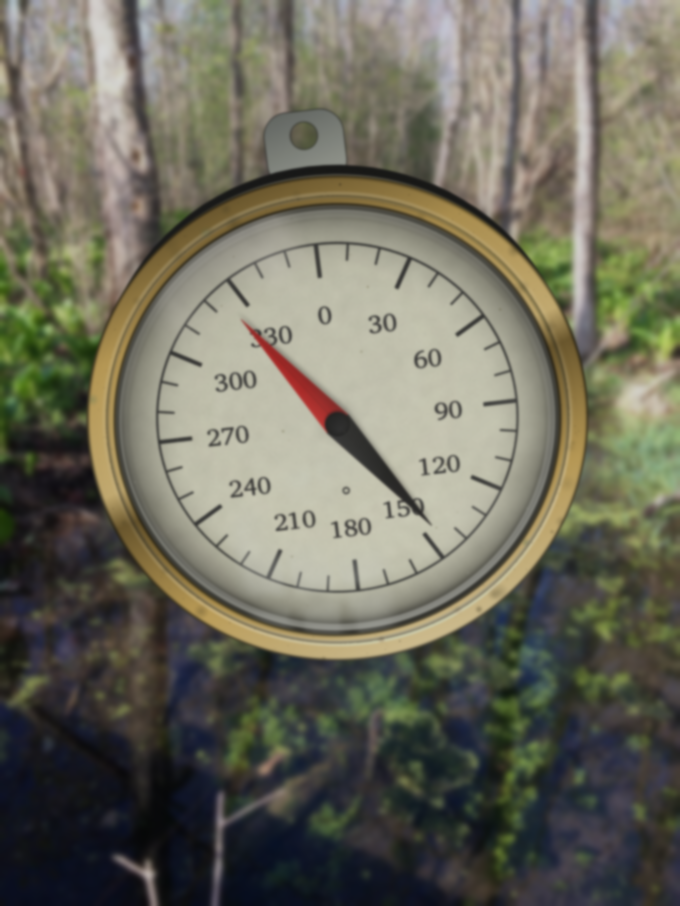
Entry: 325°
